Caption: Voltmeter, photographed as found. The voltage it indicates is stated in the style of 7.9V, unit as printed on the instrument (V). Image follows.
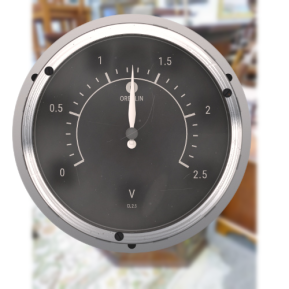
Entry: 1.25V
